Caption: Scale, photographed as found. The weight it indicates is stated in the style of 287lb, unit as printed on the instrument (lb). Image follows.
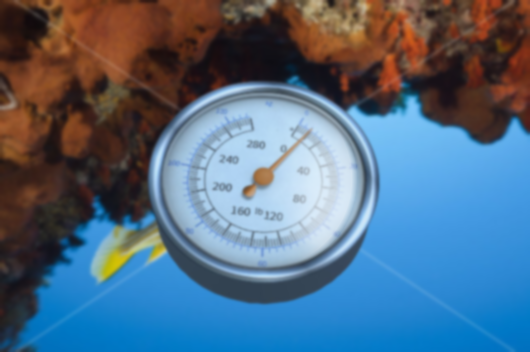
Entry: 10lb
